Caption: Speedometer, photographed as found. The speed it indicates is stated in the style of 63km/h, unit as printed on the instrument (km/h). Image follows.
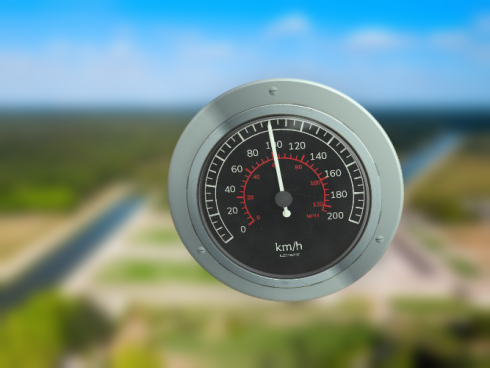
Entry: 100km/h
